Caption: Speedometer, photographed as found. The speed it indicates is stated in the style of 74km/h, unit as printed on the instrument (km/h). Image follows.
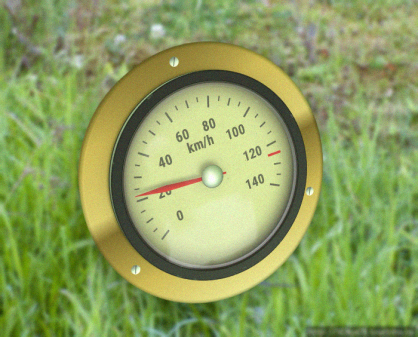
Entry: 22.5km/h
